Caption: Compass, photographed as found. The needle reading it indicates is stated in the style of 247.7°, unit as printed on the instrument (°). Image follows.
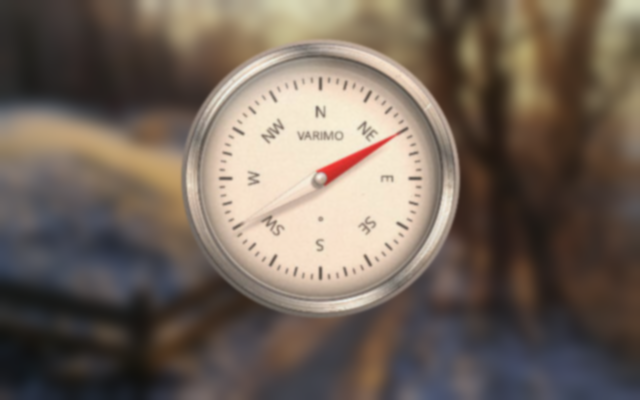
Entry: 60°
